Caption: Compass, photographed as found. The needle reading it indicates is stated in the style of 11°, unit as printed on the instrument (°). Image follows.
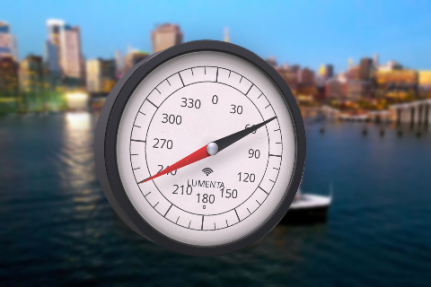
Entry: 240°
